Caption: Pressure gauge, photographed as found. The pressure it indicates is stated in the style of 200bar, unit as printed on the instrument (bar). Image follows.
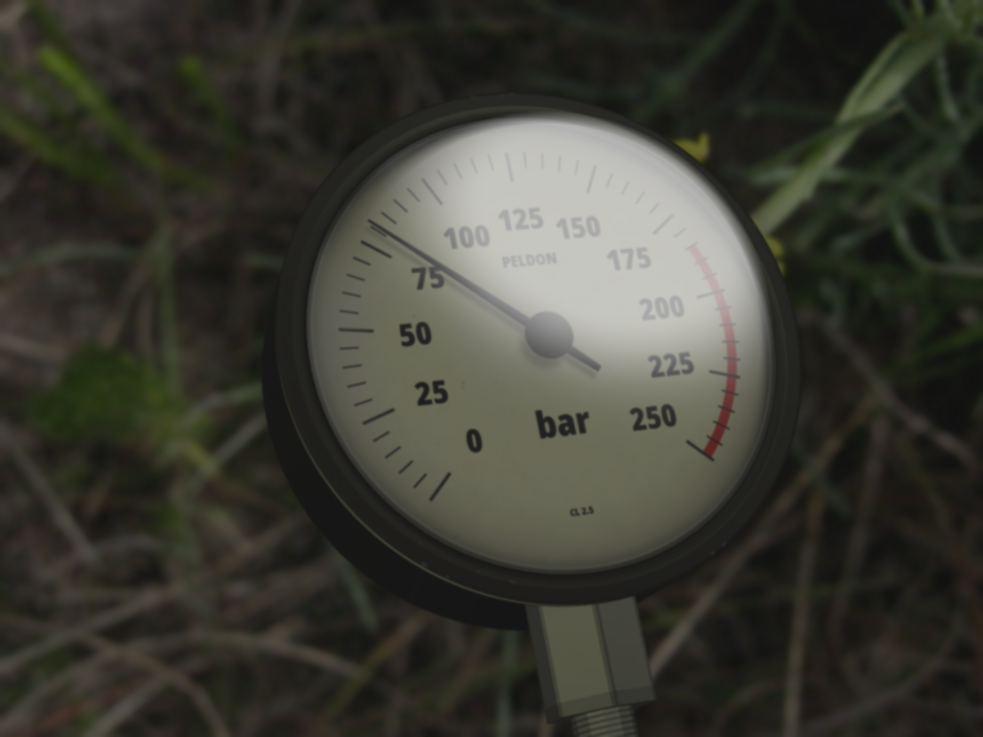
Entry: 80bar
